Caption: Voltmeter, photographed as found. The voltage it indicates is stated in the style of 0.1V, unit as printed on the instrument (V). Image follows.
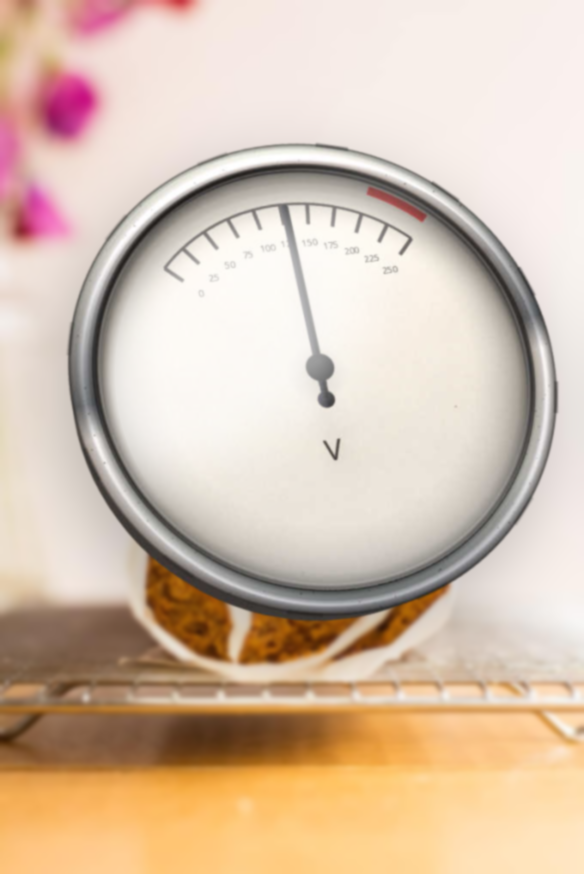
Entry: 125V
